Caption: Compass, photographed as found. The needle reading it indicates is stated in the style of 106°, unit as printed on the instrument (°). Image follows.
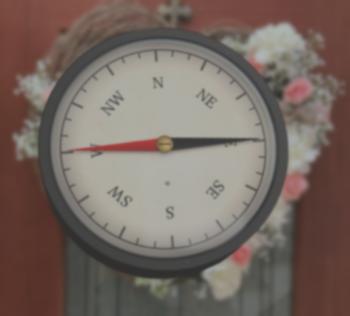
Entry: 270°
